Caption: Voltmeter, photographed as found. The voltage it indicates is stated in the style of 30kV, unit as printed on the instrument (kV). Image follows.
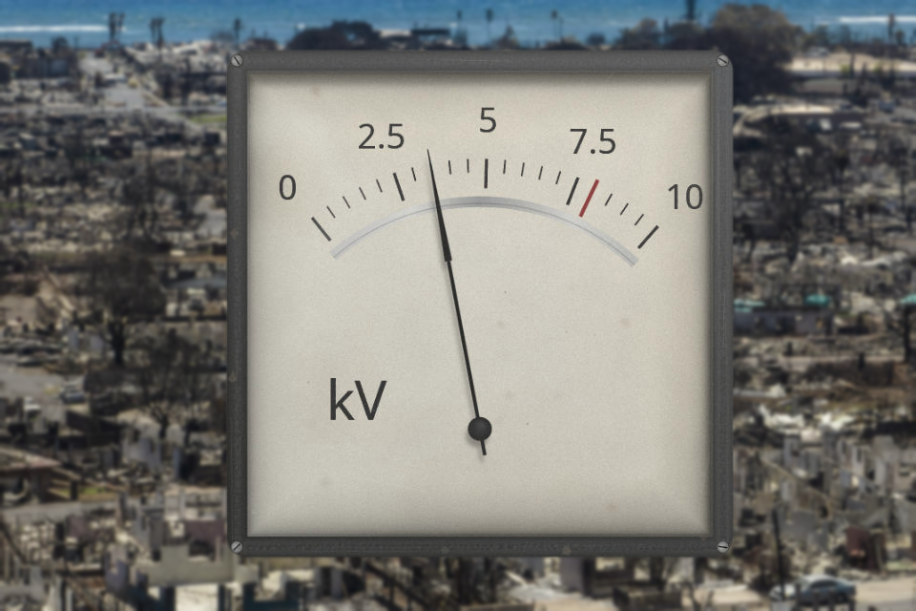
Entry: 3.5kV
